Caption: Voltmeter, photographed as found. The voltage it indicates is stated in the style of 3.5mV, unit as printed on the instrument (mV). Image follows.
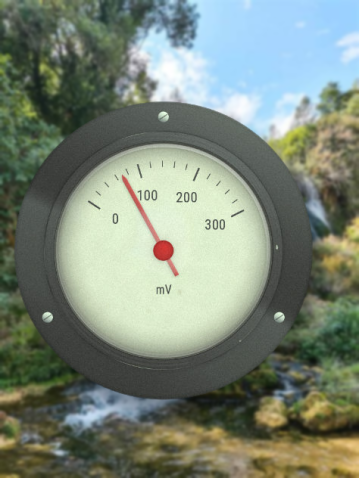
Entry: 70mV
